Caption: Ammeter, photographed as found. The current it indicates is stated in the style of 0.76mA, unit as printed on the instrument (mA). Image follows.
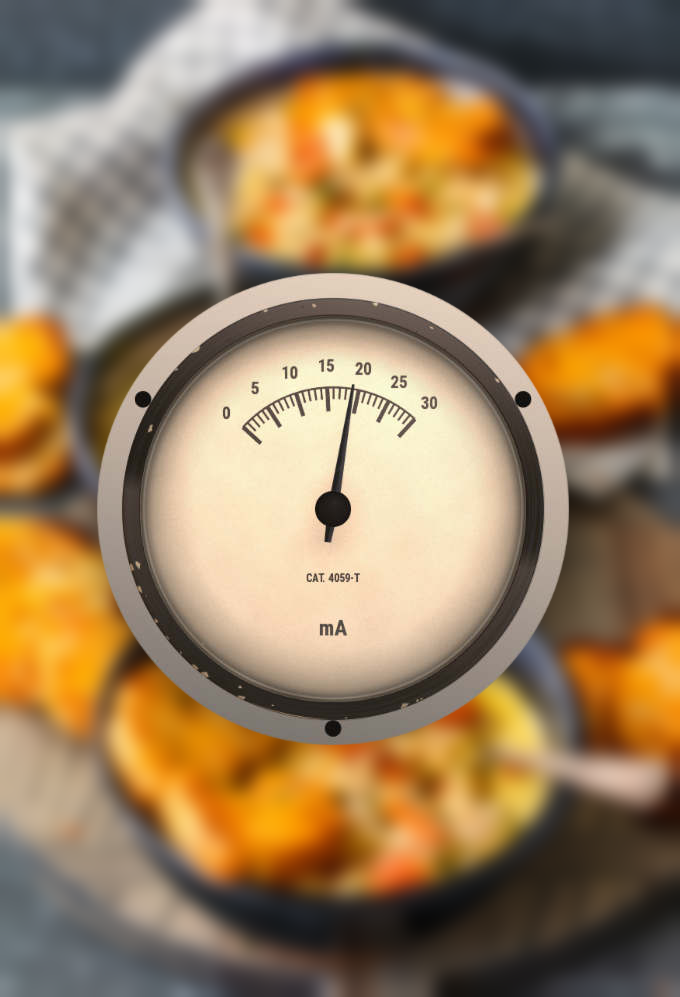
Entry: 19mA
